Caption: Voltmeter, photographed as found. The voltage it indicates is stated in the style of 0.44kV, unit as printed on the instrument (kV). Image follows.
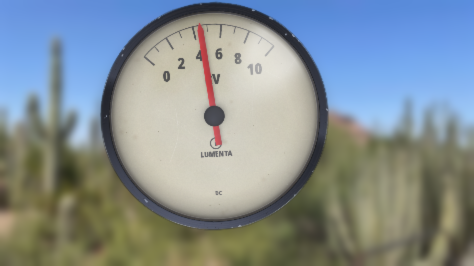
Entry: 4.5kV
